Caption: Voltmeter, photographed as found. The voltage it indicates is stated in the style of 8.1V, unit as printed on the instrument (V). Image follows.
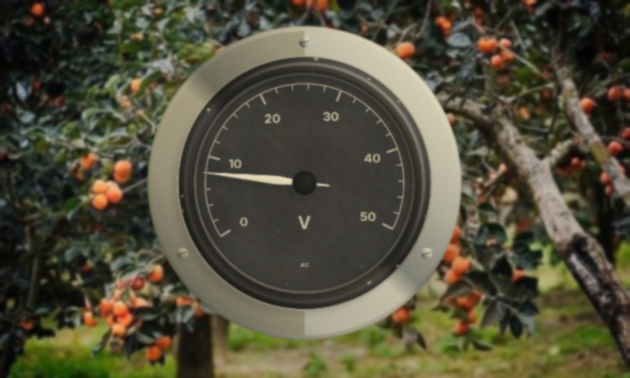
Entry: 8V
